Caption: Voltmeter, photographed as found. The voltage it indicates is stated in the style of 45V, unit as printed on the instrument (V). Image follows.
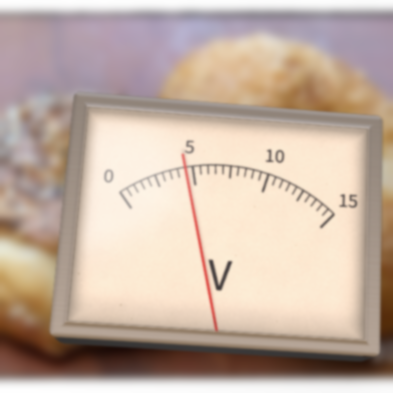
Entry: 4.5V
